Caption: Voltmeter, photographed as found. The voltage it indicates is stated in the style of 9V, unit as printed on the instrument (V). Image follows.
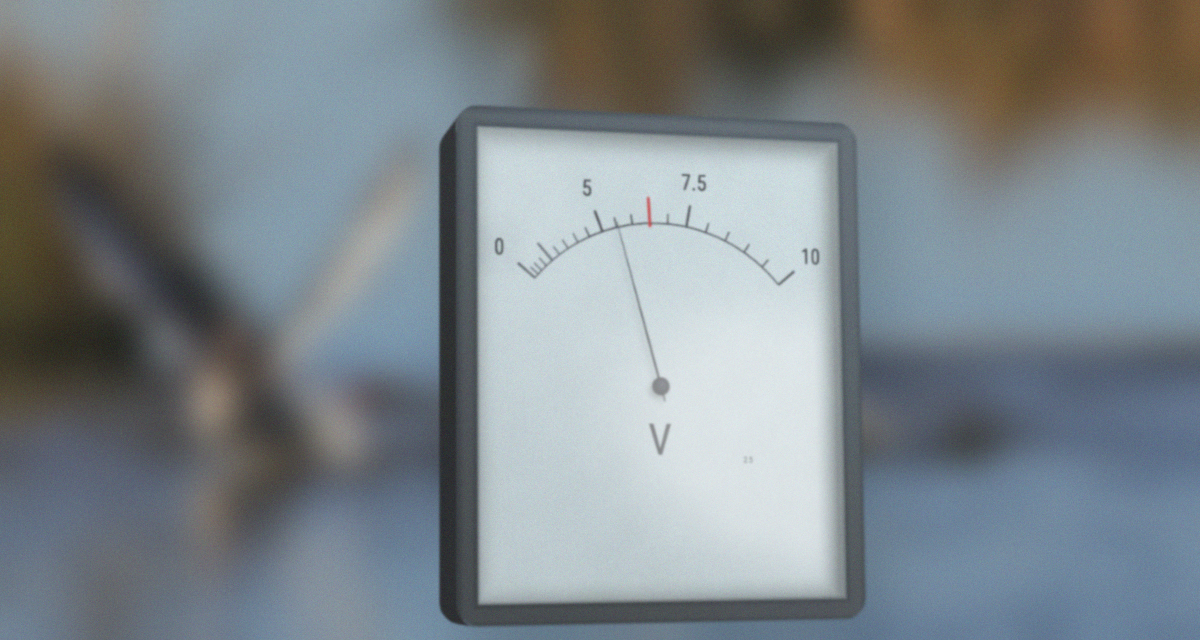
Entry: 5.5V
